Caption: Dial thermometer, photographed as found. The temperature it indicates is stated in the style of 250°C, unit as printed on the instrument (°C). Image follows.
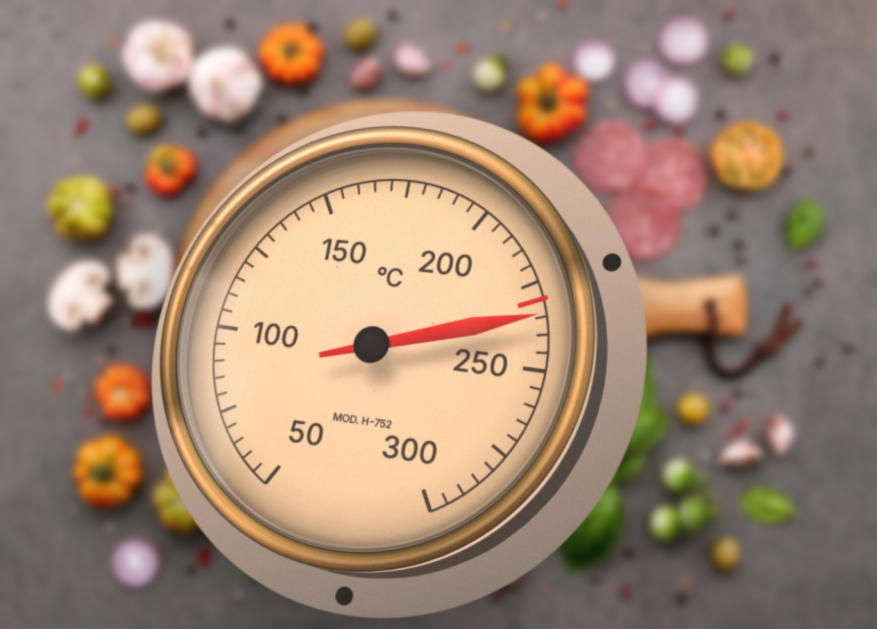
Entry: 235°C
